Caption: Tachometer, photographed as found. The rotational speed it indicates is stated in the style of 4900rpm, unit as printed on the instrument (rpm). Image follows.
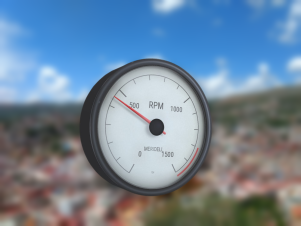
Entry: 450rpm
